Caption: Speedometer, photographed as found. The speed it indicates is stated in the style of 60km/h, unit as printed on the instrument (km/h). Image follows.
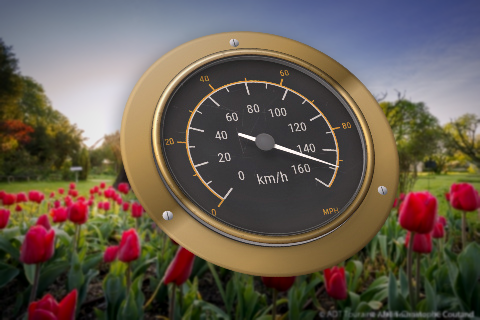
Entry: 150km/h
